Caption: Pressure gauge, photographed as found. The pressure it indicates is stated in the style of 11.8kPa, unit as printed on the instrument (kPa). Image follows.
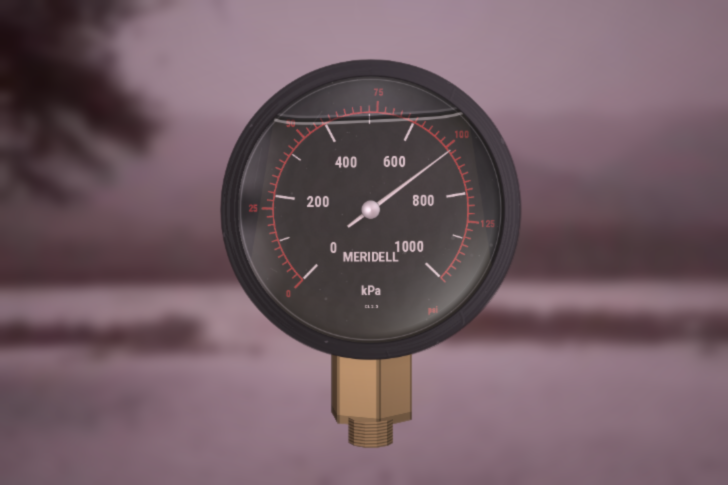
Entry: 700kPa
